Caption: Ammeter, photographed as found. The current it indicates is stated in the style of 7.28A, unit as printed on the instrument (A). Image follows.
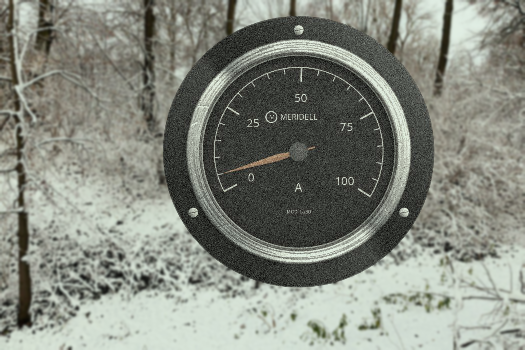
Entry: 5A
